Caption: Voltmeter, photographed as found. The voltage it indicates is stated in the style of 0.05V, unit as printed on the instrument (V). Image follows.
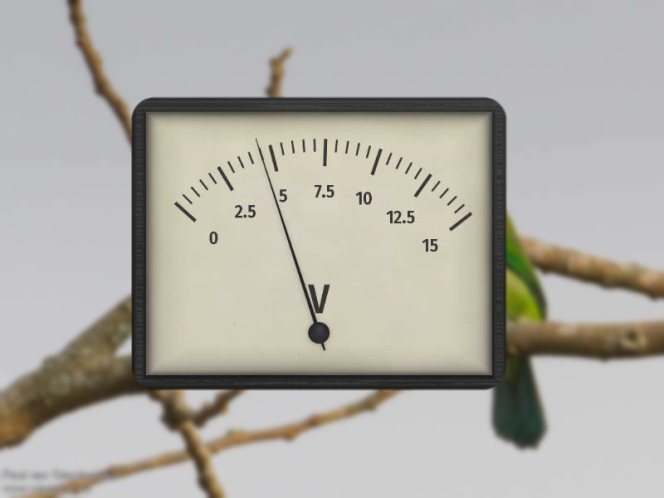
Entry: 4.5V
